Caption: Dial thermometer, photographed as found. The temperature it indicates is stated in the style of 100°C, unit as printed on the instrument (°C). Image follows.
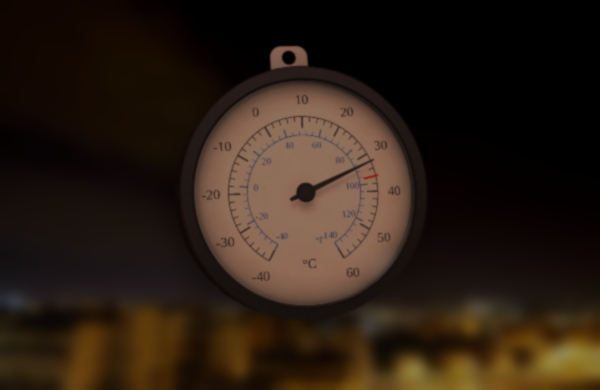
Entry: 32°C
